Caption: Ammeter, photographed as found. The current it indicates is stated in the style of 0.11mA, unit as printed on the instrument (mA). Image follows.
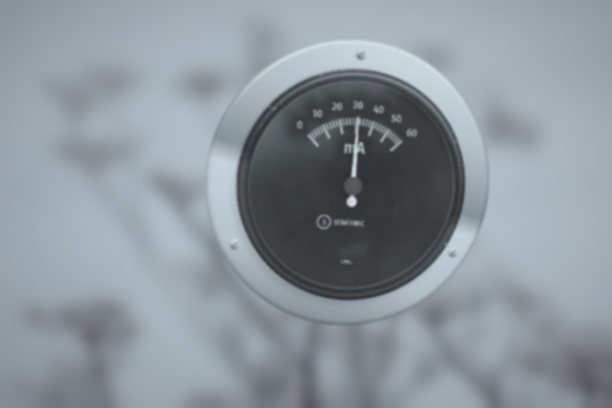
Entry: 30mA
